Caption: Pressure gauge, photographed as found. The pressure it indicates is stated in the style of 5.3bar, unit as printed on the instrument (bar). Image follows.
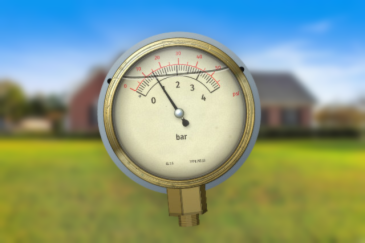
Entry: 1bar
